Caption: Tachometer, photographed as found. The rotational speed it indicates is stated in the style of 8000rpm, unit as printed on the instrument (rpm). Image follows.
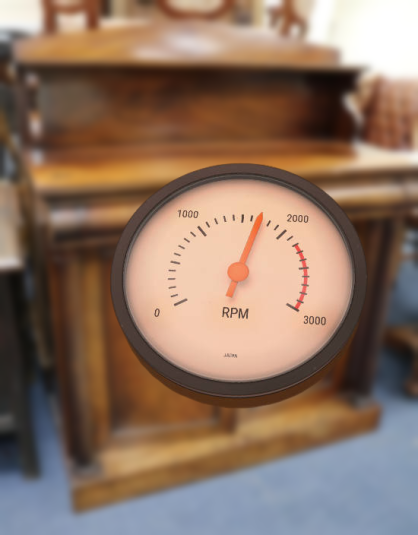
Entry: 1700rpm
